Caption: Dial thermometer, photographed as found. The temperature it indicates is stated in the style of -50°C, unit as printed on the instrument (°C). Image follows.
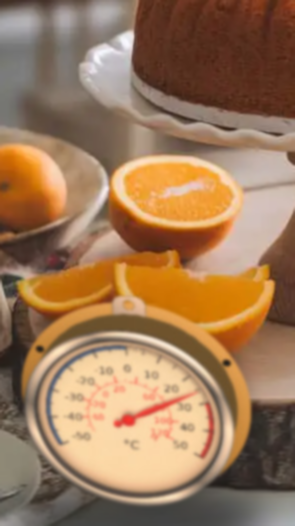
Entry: 25°C
